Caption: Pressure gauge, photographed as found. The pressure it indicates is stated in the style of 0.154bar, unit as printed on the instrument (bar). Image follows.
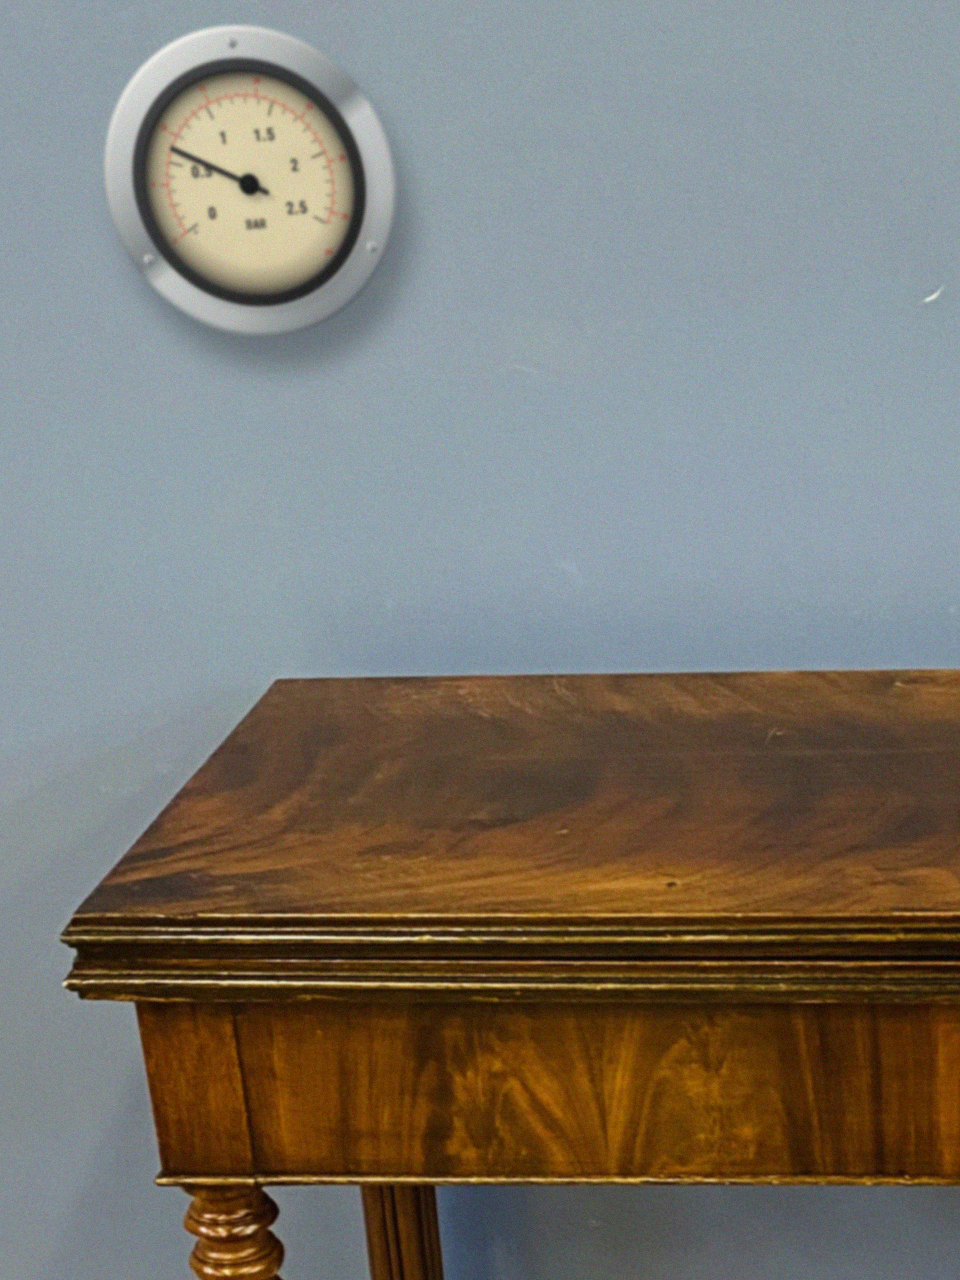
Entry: 0.6bar
